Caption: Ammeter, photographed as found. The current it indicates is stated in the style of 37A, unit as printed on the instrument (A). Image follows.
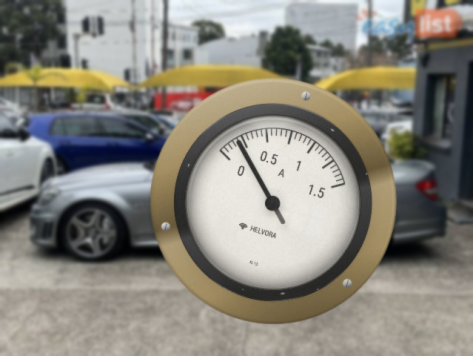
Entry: 0.2A
